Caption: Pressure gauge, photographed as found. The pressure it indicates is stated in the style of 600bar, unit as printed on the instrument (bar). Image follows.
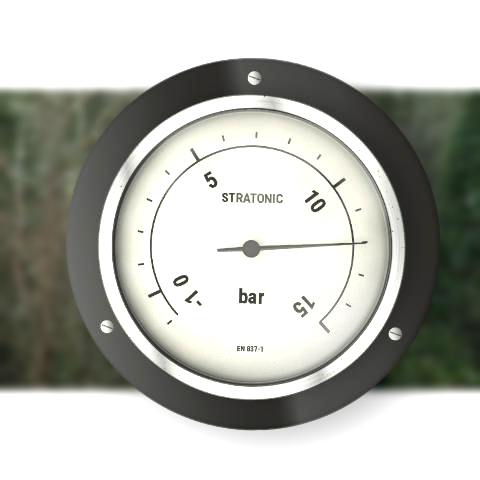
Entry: 12bar
